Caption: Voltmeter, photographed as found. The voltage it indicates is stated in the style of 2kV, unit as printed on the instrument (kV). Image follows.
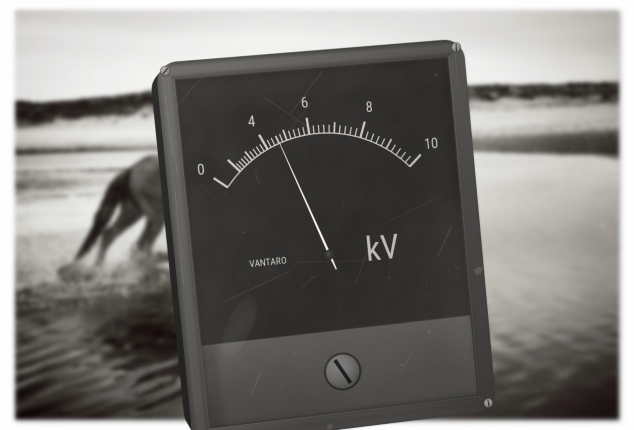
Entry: 4.6kV
